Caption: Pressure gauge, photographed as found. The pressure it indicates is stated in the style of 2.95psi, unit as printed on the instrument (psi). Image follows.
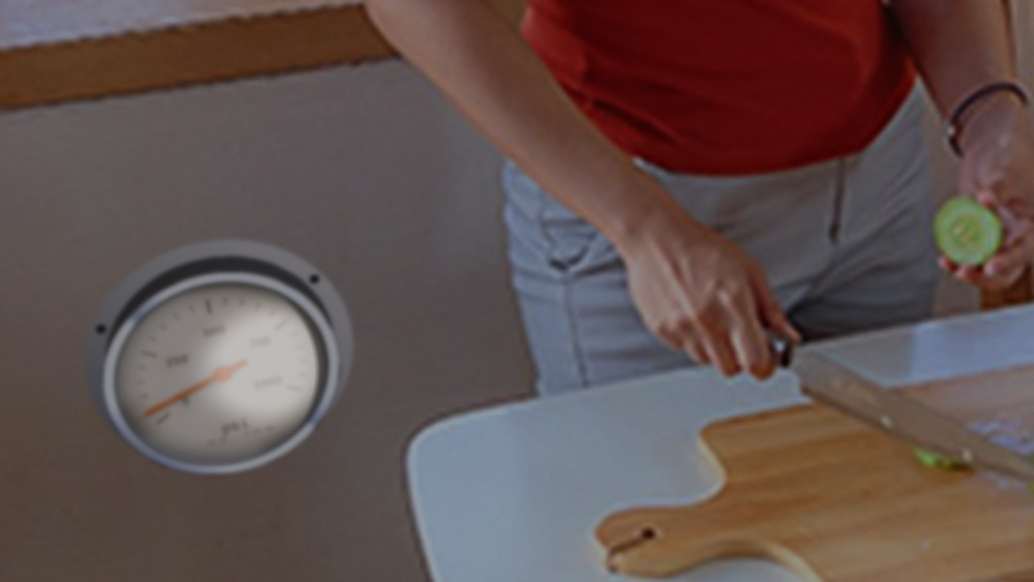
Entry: 50psi
